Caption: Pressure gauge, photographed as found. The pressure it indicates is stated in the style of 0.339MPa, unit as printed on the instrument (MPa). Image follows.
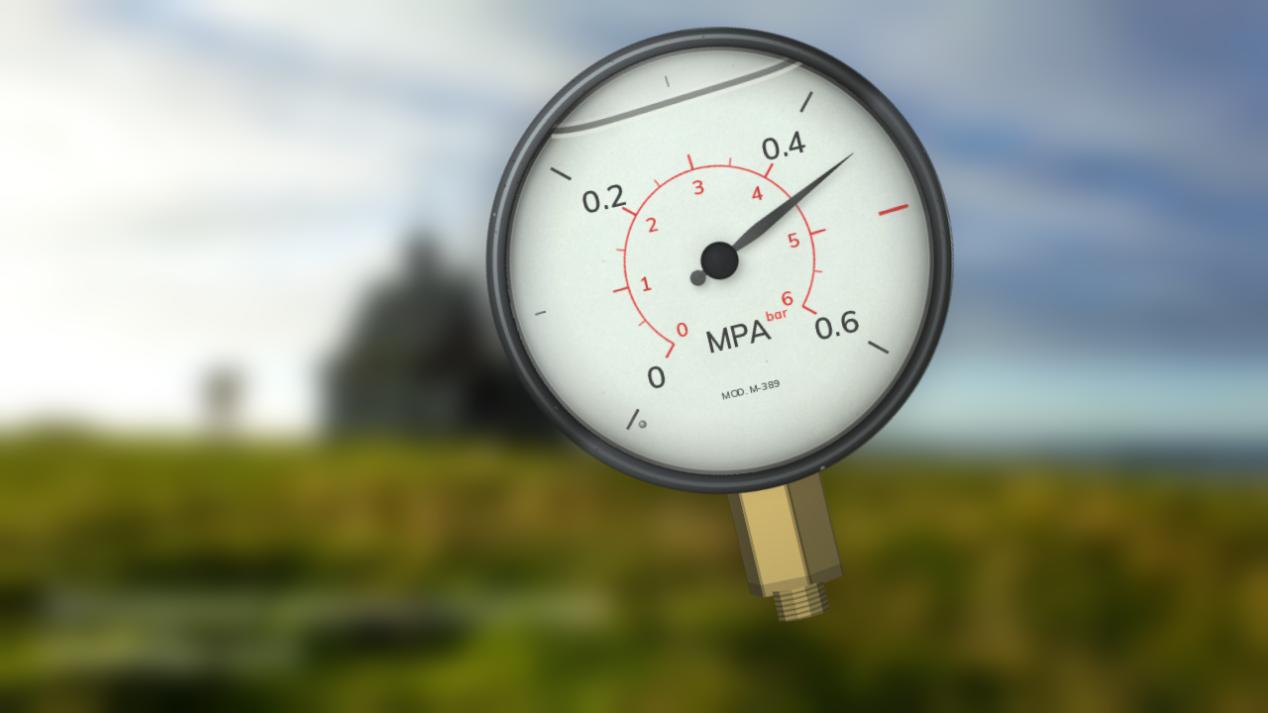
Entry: 0.45MPa
